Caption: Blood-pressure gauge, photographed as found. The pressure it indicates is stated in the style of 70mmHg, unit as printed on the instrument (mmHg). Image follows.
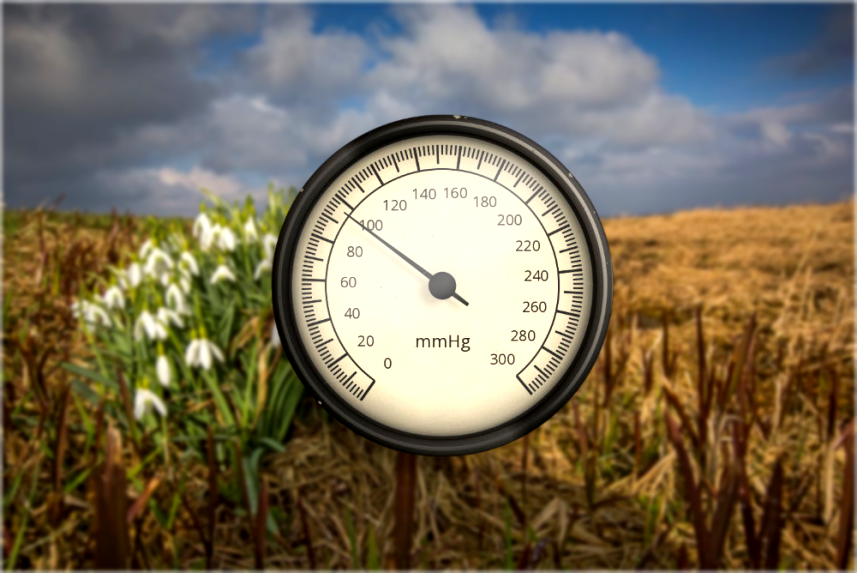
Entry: 96mmHg
